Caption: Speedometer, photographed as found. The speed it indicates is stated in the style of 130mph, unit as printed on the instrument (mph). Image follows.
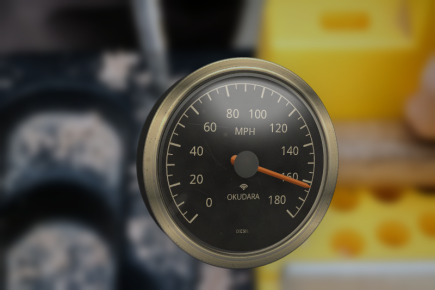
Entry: 162.5mph
